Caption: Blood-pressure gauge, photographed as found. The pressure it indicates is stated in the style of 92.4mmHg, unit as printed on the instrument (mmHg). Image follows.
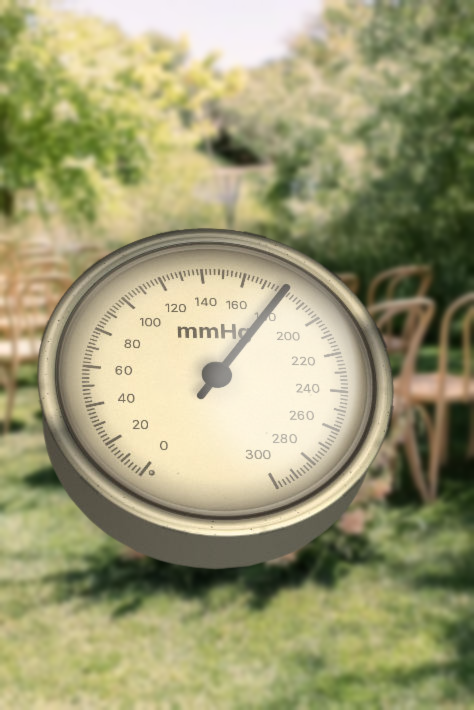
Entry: 180mmHg
